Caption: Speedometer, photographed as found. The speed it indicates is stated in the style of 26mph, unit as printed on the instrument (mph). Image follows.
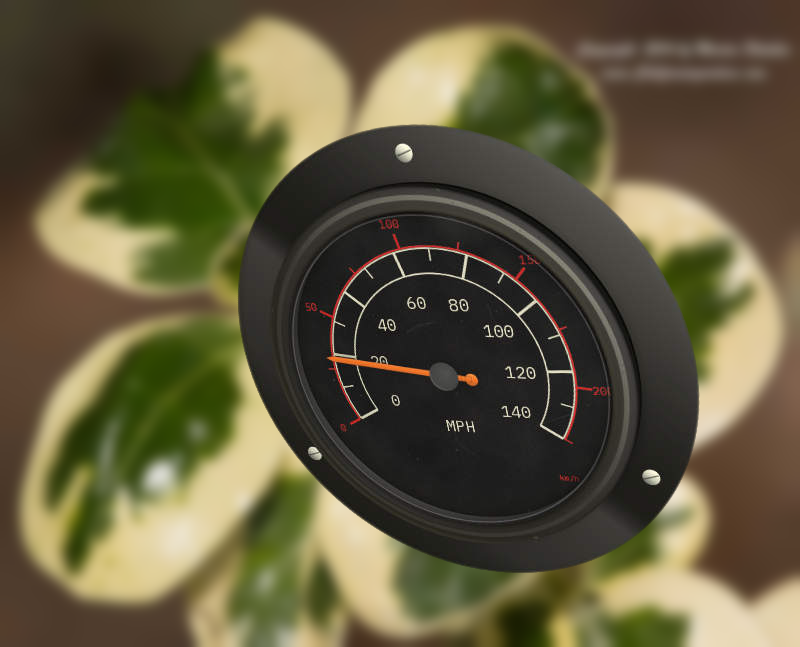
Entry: 20mph
